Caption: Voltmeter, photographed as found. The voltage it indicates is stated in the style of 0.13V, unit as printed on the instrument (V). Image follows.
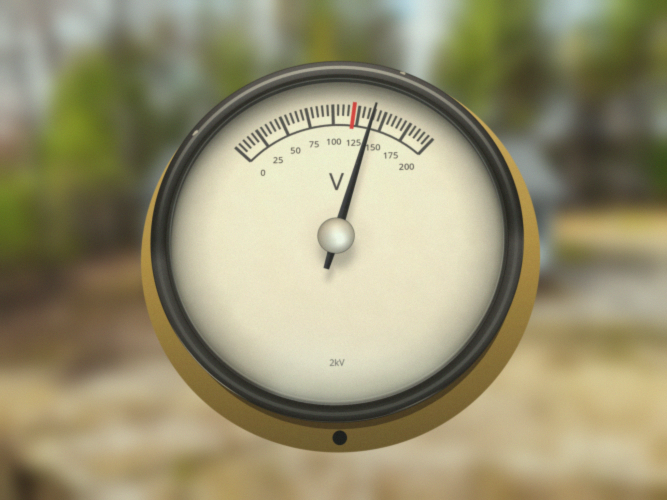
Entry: 140V
